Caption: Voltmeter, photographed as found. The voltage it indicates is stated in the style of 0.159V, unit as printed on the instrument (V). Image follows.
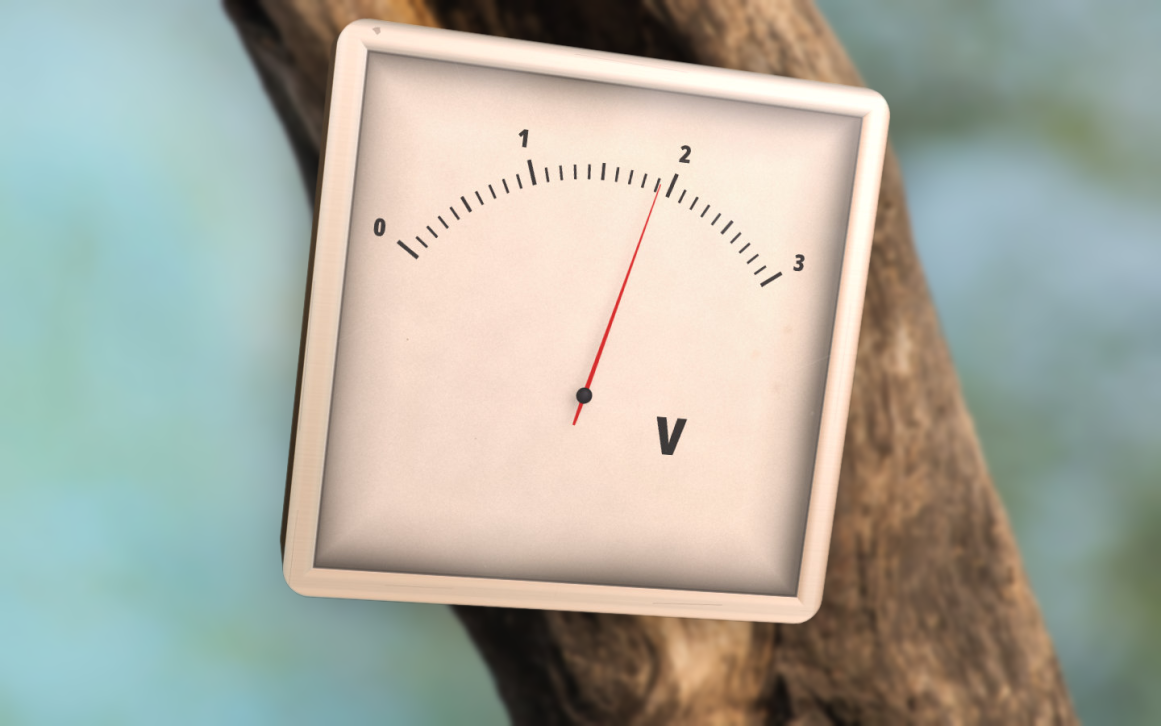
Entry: 1.9V
